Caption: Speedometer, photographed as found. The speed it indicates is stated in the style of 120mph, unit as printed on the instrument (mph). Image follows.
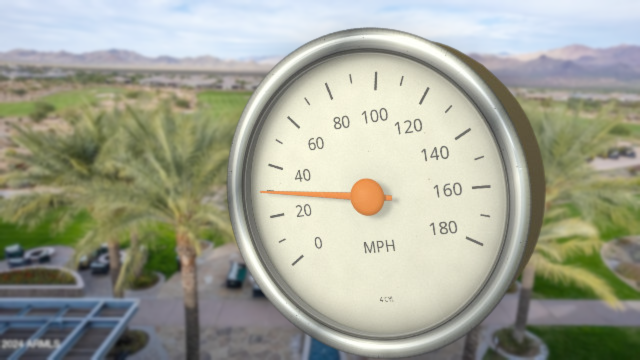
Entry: 30mph
